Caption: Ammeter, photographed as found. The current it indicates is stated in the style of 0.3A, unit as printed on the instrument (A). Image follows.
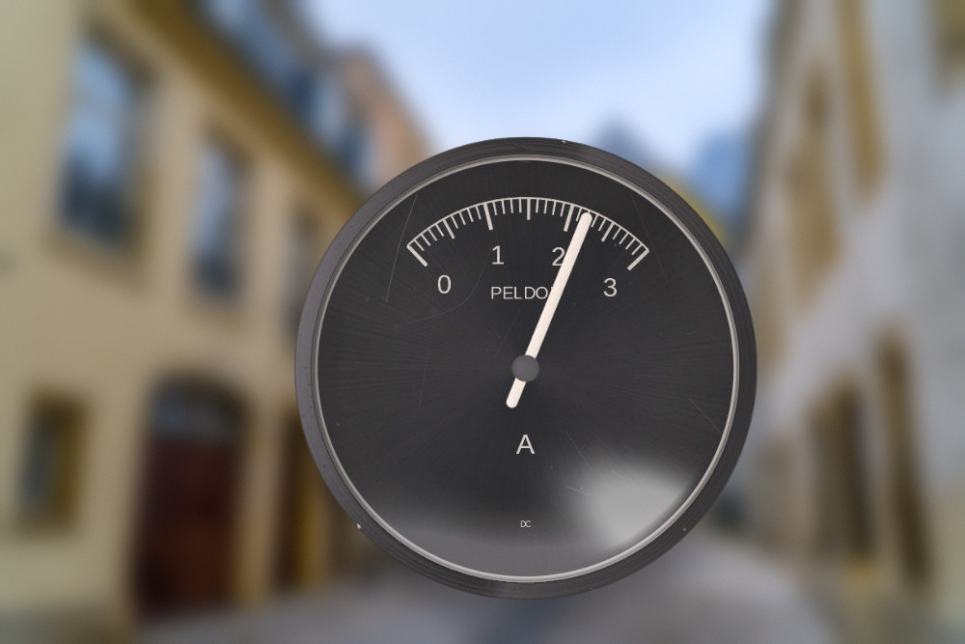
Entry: 2.2A
